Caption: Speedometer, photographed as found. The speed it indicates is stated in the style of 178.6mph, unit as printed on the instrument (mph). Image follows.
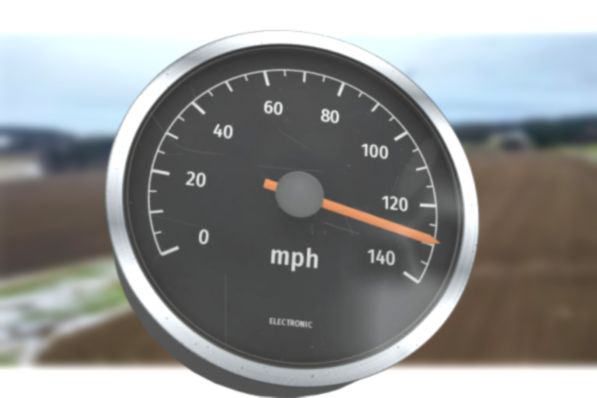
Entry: 130mph
